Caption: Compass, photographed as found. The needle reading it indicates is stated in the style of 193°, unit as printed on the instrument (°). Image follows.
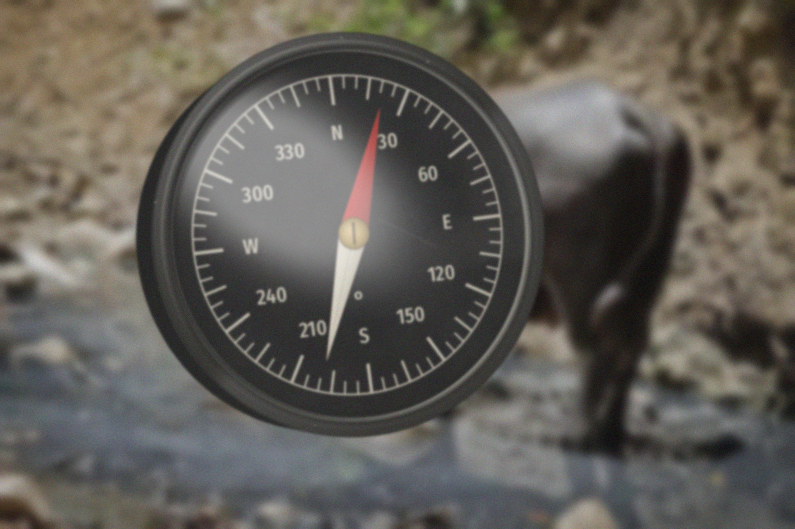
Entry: 20°
